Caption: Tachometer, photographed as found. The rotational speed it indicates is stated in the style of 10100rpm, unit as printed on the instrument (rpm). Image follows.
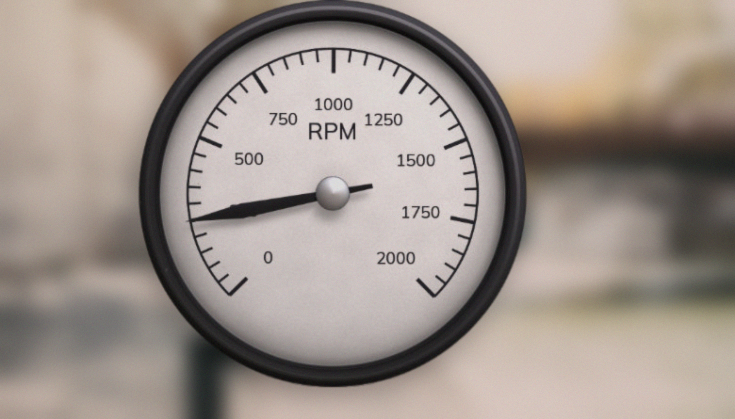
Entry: 250rpm
